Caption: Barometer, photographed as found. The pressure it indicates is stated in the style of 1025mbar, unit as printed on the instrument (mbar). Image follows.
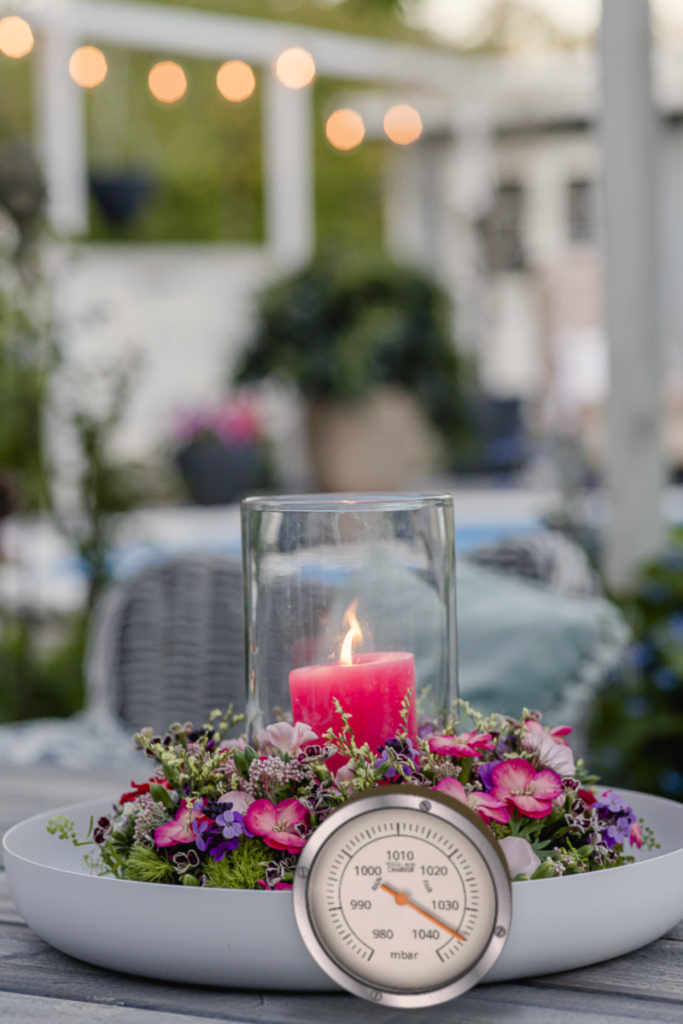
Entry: 1035mbar
